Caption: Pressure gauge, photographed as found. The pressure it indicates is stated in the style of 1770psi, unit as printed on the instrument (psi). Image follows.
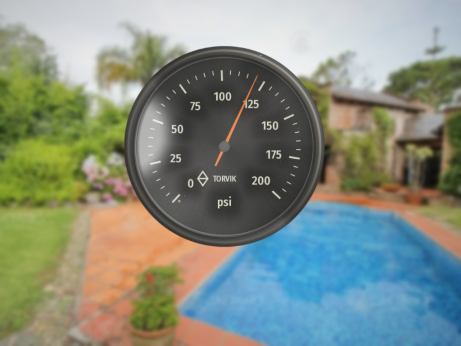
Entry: 120psi
